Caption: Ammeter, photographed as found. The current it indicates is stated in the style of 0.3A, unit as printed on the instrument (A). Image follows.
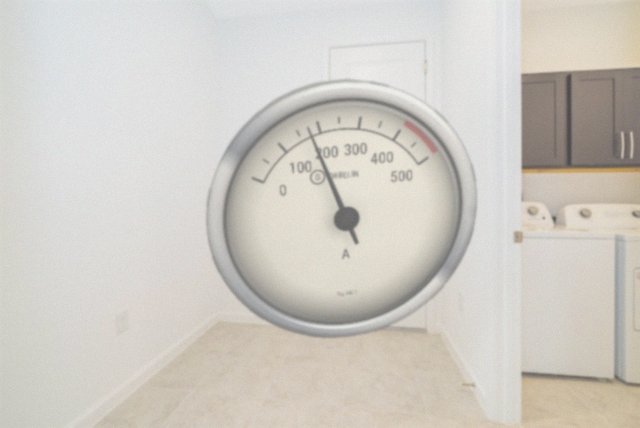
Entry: 175A
